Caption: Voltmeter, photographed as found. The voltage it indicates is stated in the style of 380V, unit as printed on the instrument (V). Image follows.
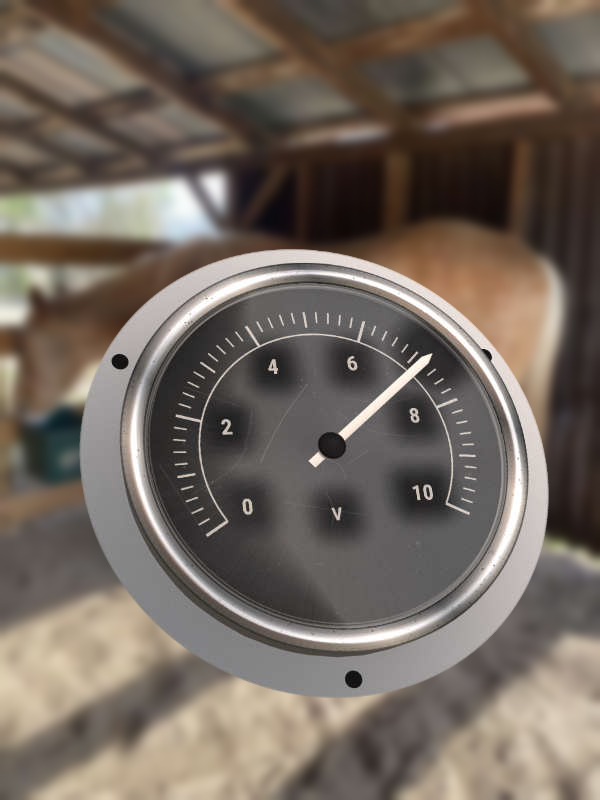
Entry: 7.2V
